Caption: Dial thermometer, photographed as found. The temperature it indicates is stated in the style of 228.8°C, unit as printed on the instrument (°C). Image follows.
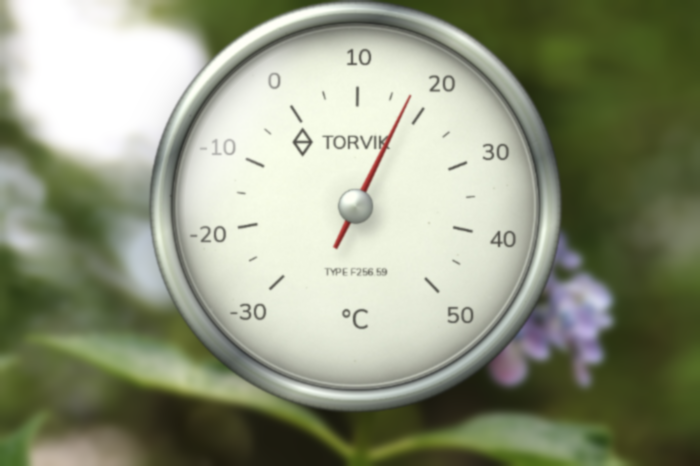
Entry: 17.5°C
